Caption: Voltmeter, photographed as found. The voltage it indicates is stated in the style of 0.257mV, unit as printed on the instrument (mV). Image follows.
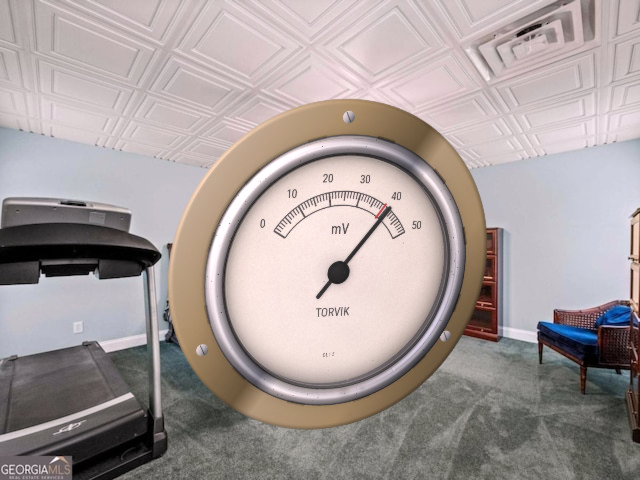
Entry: 40mV
